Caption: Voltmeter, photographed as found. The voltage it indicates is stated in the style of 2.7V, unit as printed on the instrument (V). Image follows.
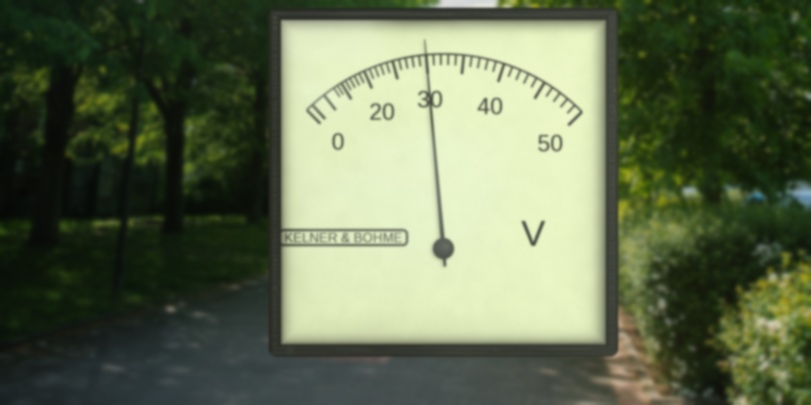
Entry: 30V
